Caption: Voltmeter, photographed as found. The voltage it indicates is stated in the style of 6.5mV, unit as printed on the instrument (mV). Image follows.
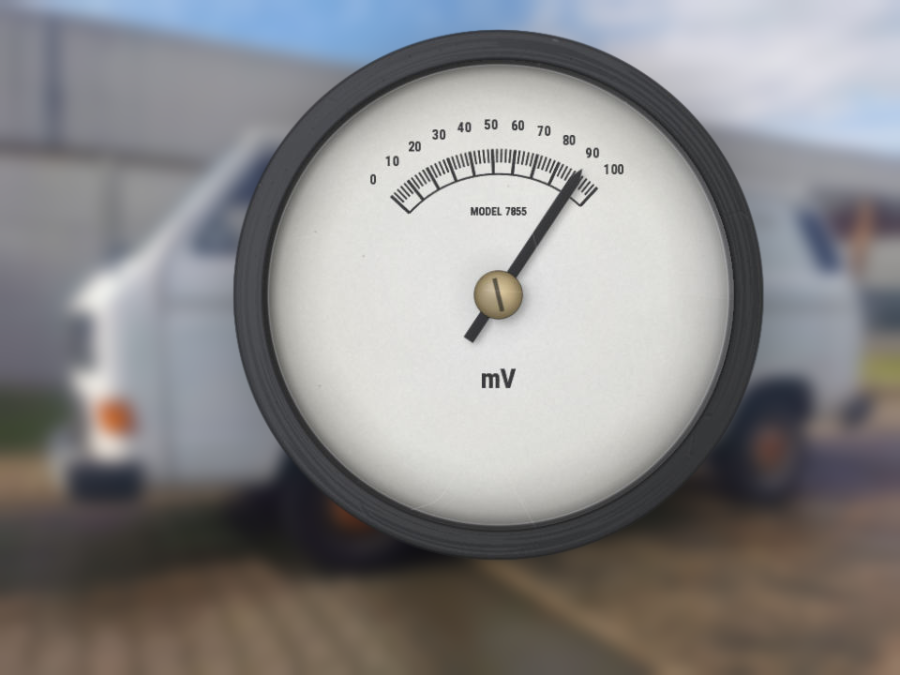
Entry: 90mV
